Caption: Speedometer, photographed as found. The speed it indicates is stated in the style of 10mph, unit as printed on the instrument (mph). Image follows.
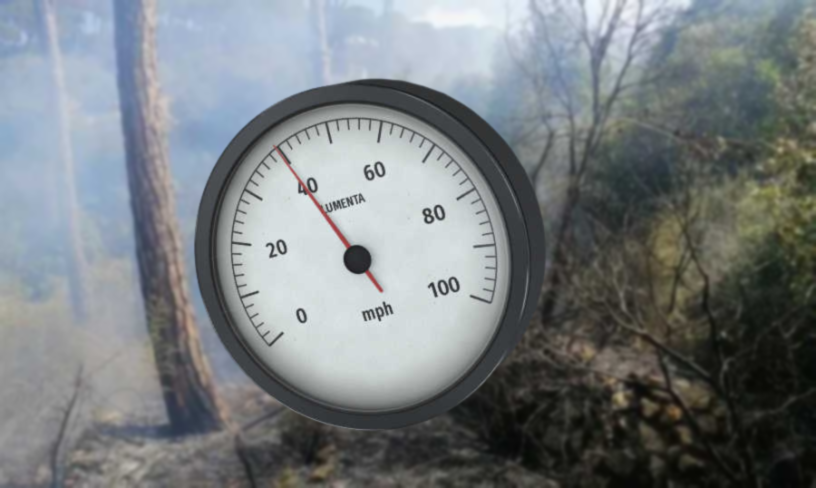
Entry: 40mph
